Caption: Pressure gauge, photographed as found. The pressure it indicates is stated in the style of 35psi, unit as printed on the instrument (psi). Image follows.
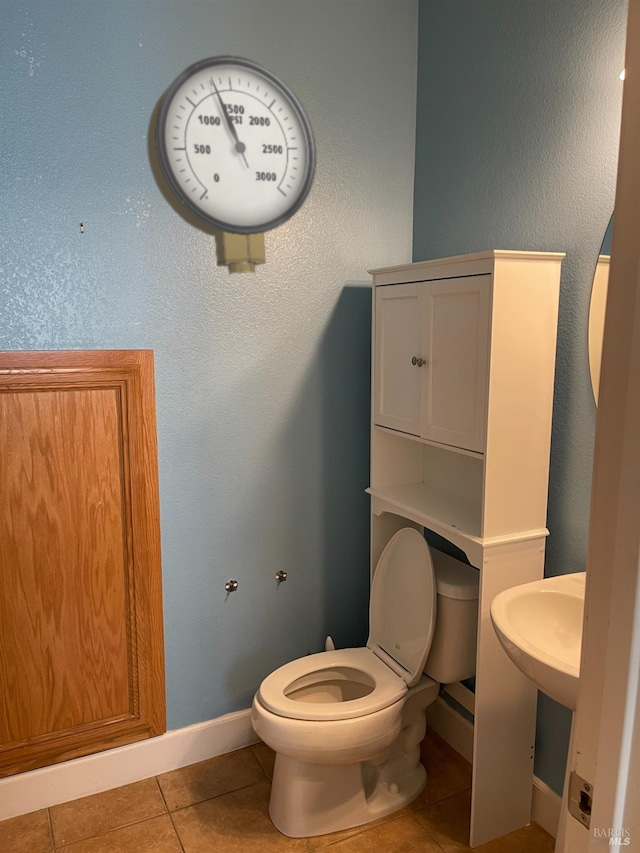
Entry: 1300psi
